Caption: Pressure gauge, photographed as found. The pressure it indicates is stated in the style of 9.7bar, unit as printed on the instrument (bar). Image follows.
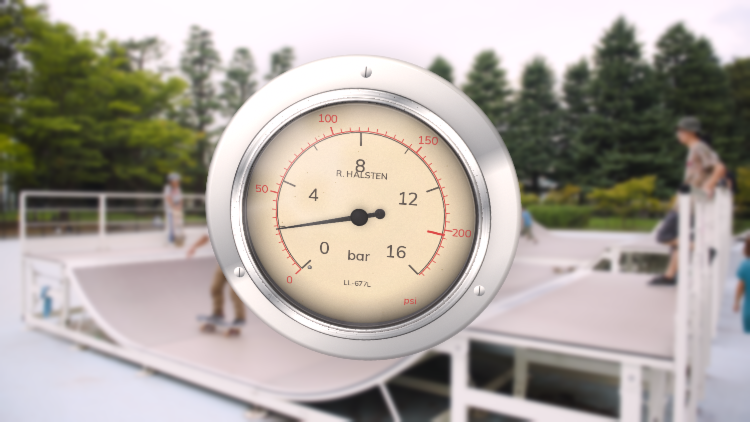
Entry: 2bar
